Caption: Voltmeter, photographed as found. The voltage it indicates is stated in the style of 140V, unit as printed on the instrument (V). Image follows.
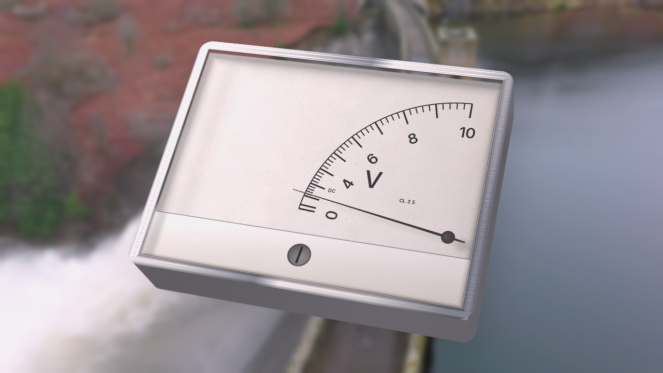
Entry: 2V
